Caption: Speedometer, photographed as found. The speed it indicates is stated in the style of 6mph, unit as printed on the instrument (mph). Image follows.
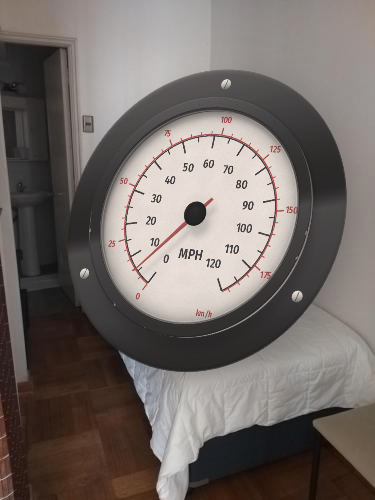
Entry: 5mph
